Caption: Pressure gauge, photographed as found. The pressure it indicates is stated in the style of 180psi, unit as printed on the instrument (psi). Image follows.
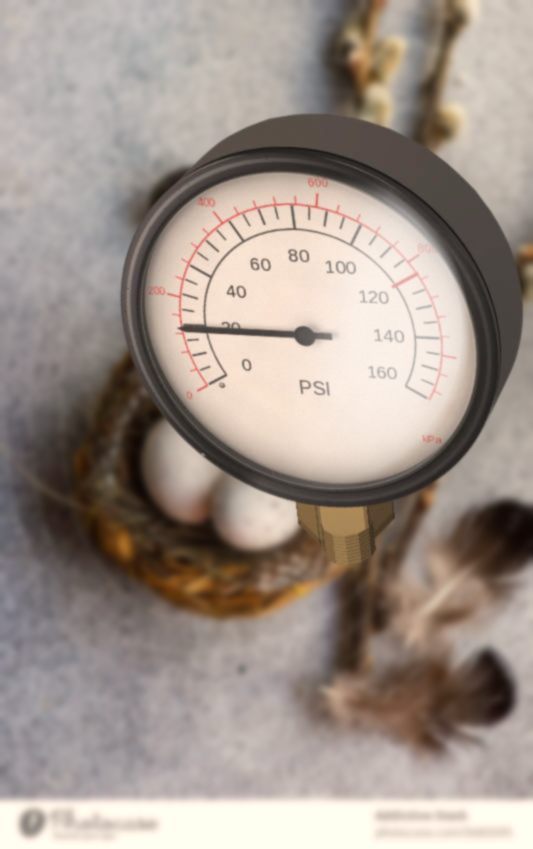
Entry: 20psi
